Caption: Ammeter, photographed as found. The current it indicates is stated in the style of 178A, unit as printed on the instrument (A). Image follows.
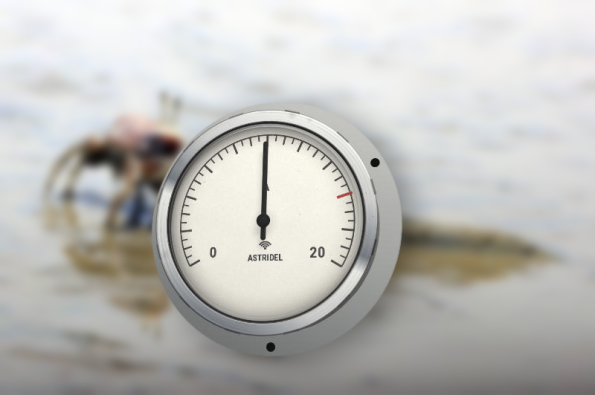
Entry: 10A
